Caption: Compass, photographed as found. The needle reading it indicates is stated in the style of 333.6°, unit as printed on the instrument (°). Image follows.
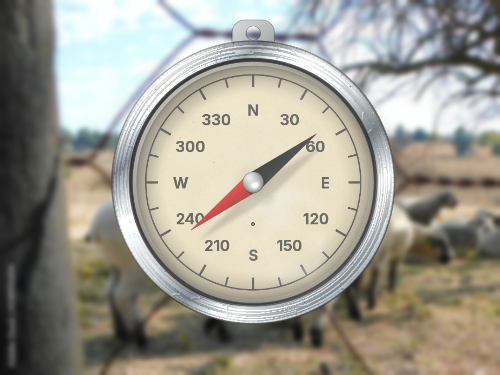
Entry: 232.5°
